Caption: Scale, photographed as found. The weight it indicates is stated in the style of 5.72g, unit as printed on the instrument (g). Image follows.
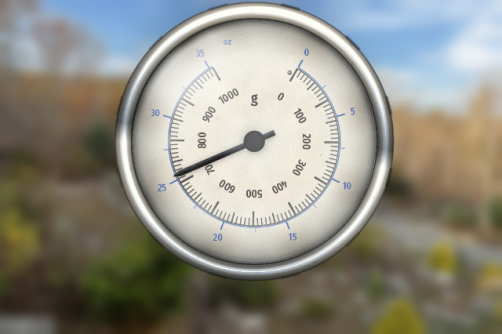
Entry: 720g
